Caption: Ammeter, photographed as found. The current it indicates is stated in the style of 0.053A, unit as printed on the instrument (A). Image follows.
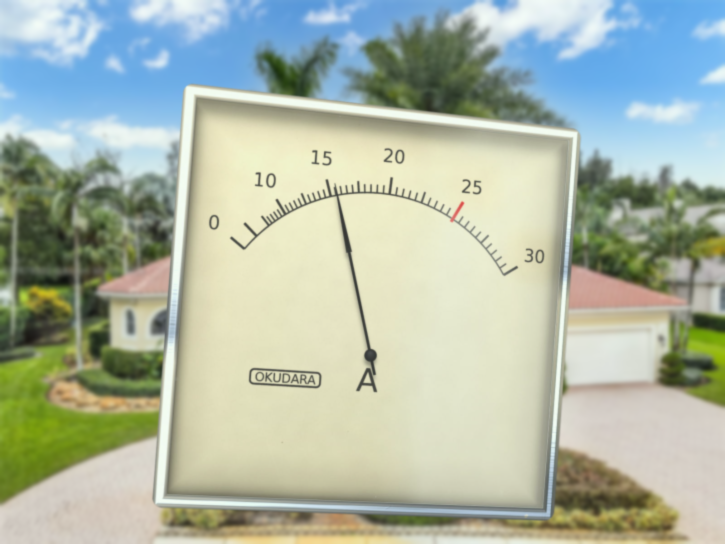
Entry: 15.5A
